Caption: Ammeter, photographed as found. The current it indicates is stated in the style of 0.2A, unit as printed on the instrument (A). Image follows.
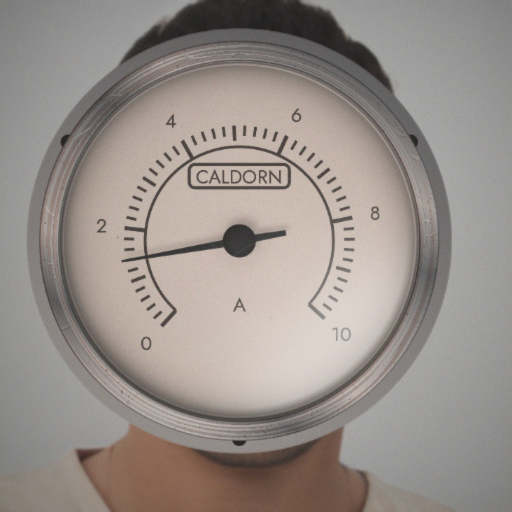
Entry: 1.4A
